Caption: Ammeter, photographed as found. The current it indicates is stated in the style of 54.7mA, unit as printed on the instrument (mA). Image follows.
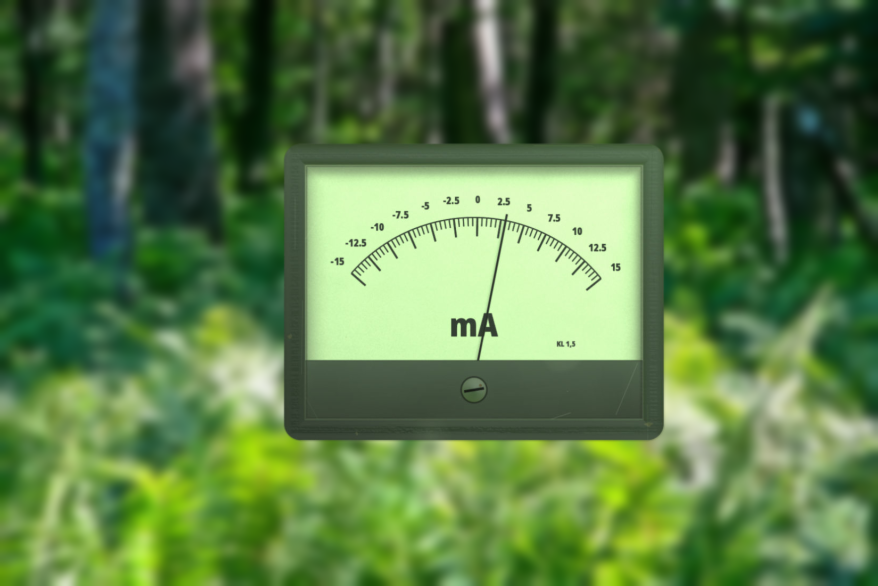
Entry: 3mA
